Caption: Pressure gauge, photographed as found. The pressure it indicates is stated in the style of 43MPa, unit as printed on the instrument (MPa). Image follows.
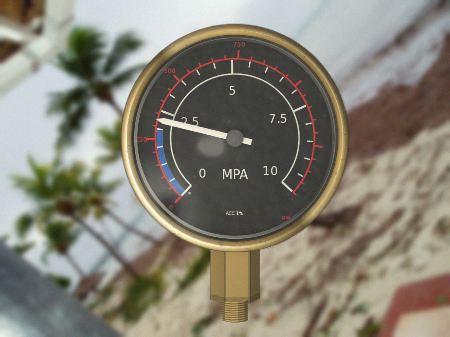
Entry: 2.25MPa
